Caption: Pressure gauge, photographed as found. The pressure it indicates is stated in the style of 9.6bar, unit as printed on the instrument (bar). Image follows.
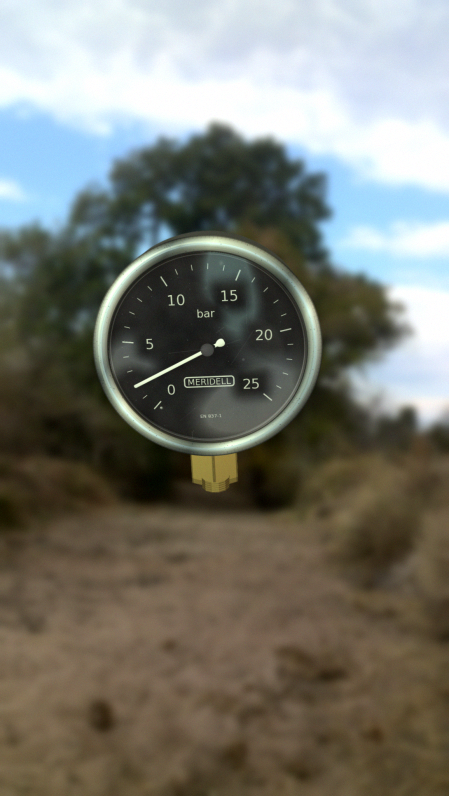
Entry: 2bar
